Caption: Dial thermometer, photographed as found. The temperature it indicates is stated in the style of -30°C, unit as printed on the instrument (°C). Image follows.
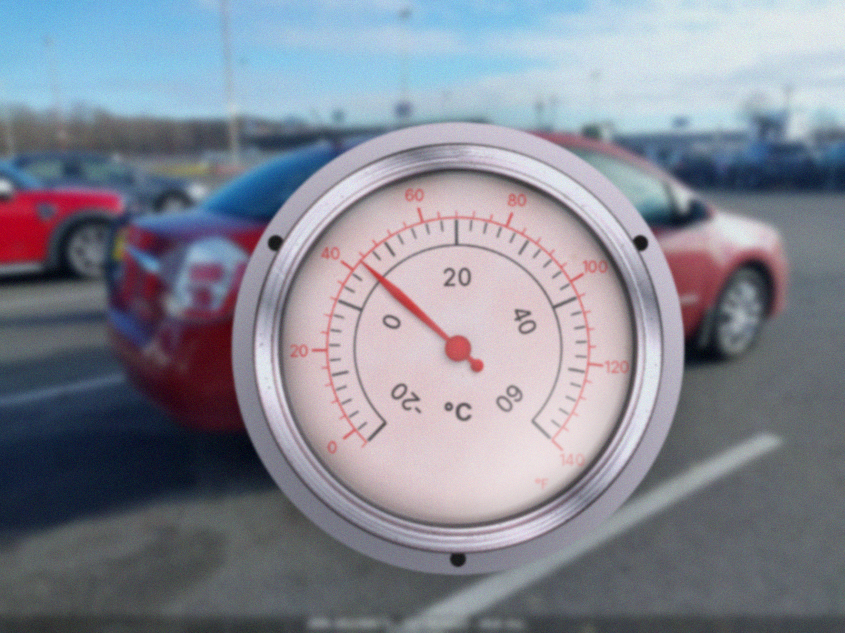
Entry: 6°C
